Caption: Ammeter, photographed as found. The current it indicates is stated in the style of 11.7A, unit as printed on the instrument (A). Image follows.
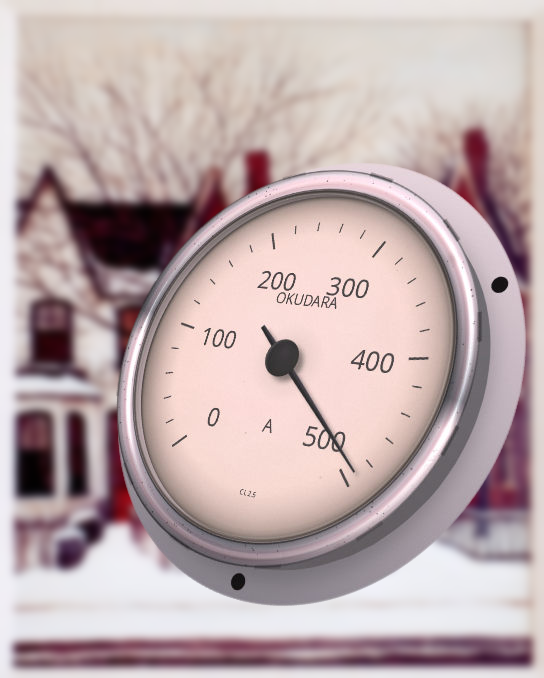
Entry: 490A
